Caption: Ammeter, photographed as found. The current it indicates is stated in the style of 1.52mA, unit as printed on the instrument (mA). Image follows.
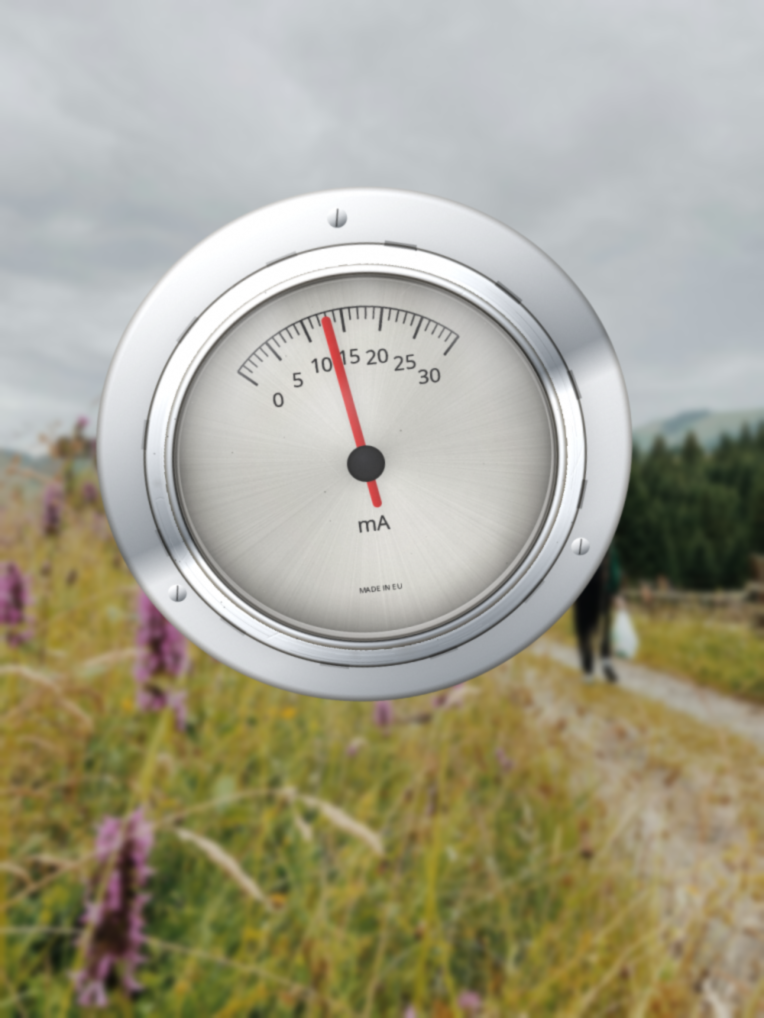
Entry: 13mA
